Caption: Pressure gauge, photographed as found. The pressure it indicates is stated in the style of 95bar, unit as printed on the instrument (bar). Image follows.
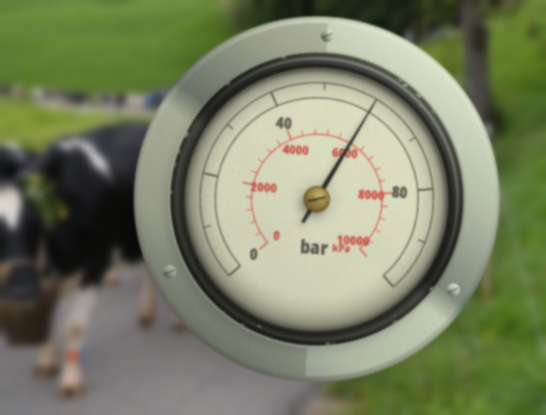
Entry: 60bar
